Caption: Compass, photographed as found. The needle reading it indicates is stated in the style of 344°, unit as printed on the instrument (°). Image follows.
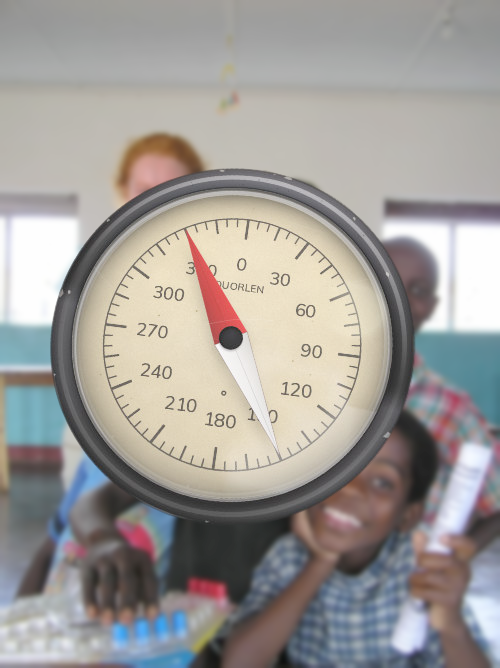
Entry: 330°
